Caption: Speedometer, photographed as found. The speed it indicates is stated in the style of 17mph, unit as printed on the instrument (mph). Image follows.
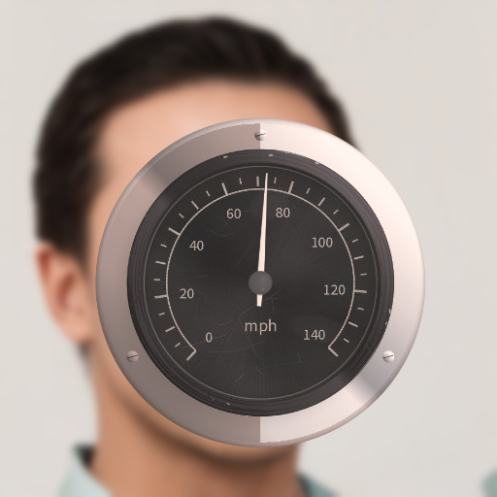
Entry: 72.5mph
